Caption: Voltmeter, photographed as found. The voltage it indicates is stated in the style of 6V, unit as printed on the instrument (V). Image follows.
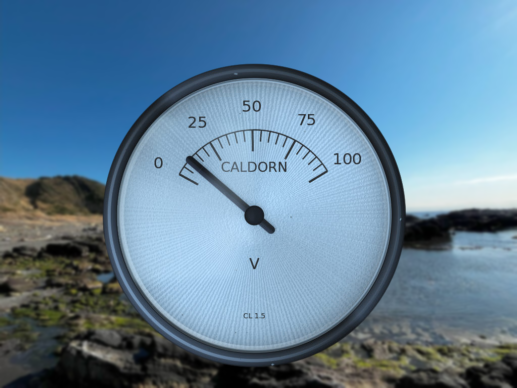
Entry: 10V
